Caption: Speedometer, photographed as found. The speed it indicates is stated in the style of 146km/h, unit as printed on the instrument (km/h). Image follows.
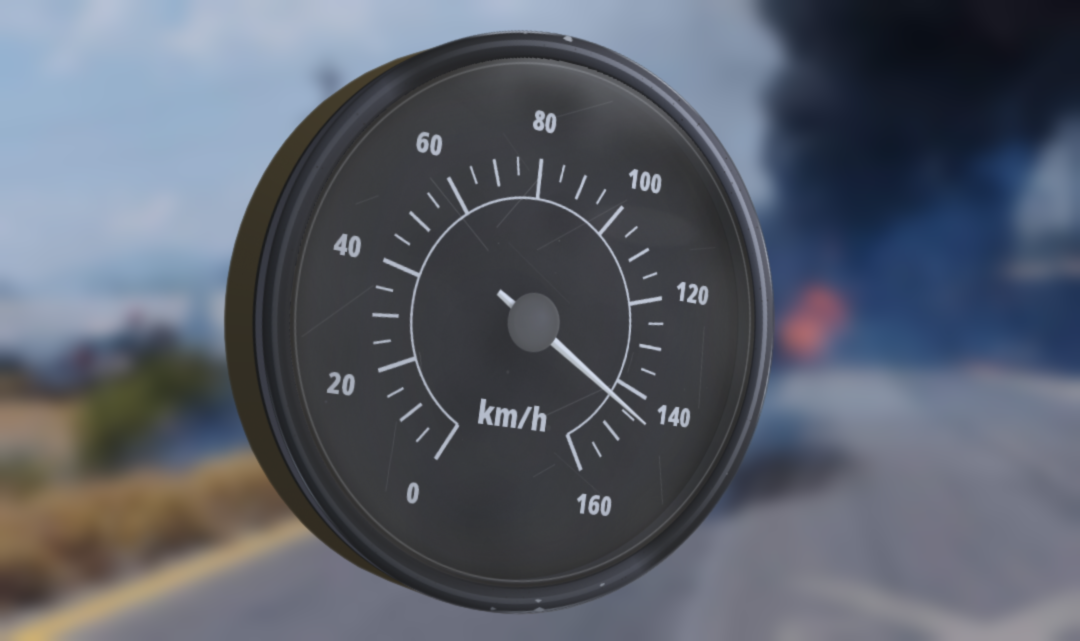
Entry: 145km/h
